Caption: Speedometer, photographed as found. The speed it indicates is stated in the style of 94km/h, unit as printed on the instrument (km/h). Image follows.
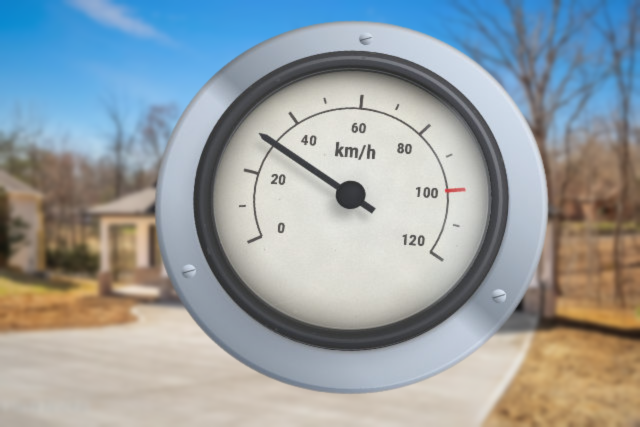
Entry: 30km/h
